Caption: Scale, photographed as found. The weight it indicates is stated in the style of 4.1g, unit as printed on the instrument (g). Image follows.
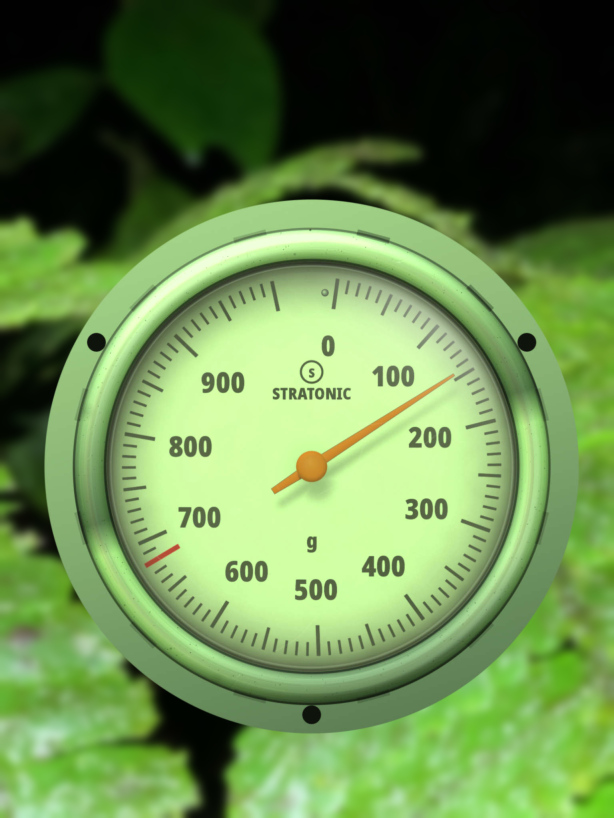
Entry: 145g
